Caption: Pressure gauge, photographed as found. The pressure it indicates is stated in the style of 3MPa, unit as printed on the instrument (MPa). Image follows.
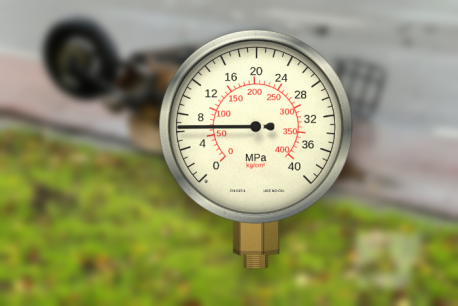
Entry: 6.5MPa
